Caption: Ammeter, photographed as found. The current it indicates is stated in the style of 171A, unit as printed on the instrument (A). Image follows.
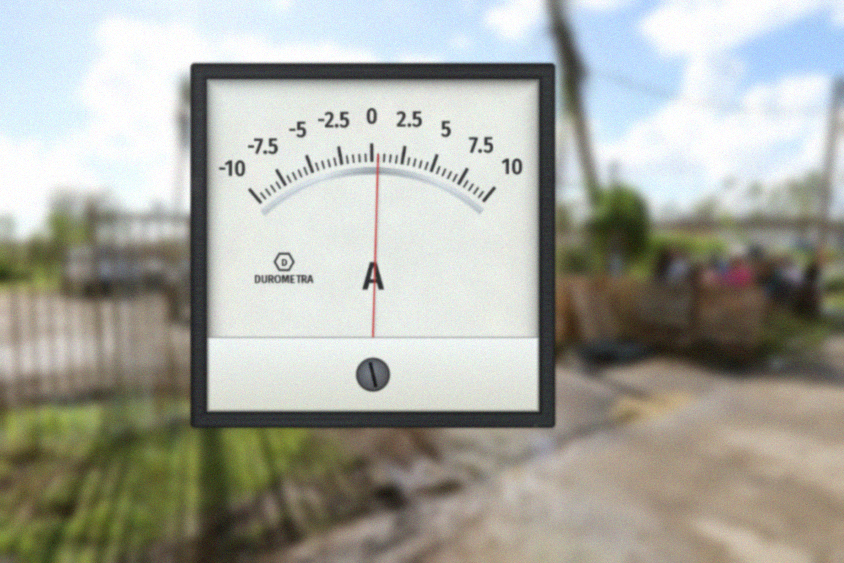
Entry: 0.5A
